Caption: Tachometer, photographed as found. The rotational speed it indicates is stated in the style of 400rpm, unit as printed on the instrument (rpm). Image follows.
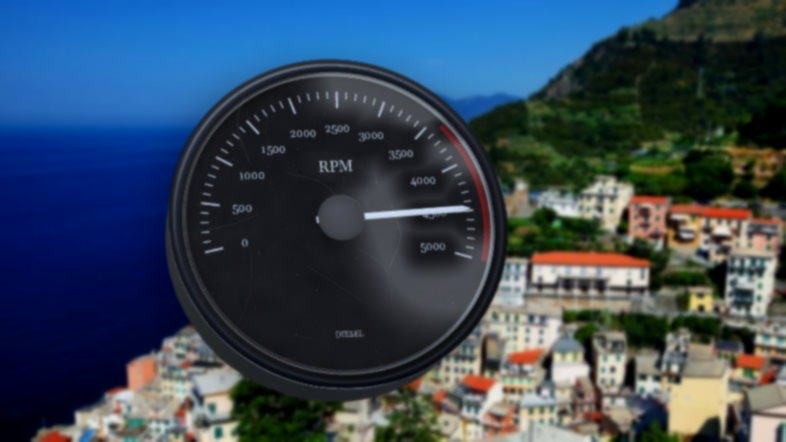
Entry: 4500rpm
